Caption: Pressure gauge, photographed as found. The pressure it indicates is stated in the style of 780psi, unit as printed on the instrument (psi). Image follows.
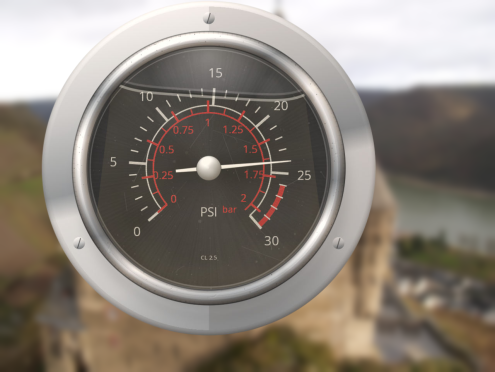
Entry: 24psi
